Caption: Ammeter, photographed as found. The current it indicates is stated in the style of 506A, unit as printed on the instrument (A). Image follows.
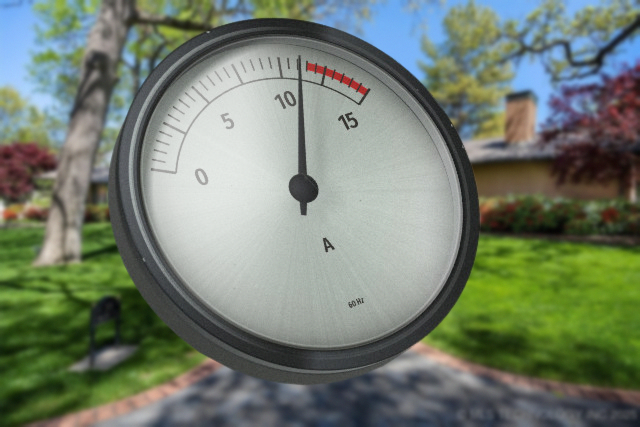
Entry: 11A
